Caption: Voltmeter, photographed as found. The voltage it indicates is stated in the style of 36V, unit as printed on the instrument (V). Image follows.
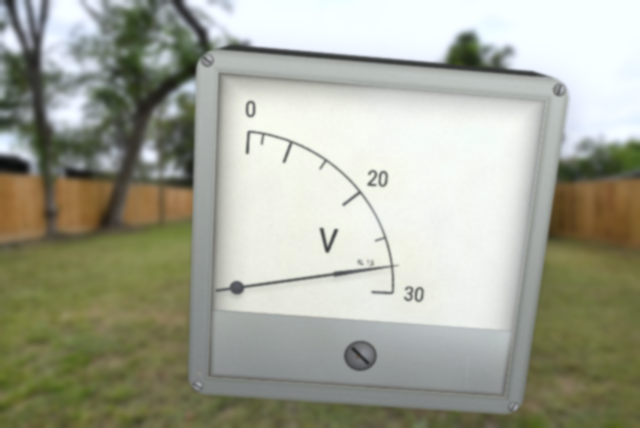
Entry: 27.5V
